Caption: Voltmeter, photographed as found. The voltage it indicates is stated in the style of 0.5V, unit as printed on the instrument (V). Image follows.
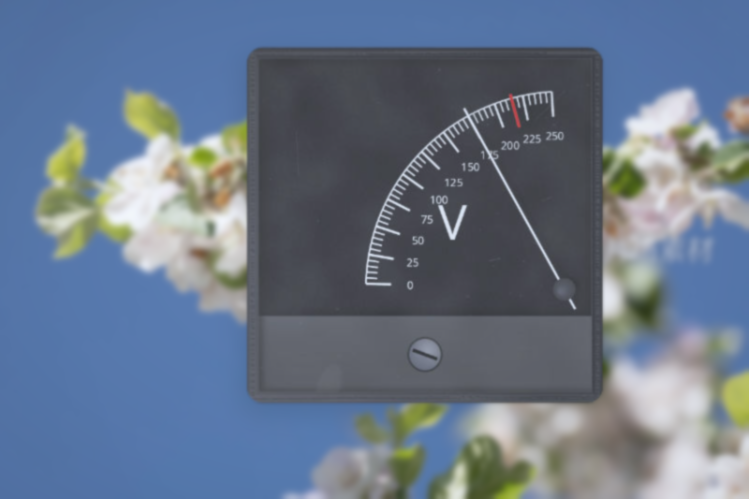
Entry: 175V
